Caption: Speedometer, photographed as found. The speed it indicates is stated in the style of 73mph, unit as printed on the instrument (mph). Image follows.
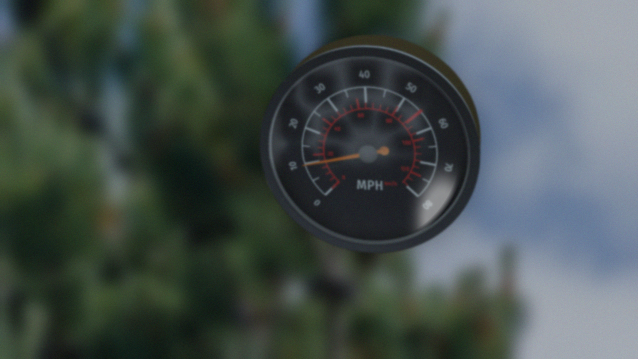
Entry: 10mph
